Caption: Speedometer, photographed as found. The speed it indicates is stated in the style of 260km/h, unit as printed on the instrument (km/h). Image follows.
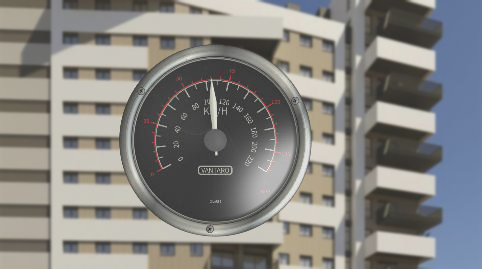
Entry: 105km/h
